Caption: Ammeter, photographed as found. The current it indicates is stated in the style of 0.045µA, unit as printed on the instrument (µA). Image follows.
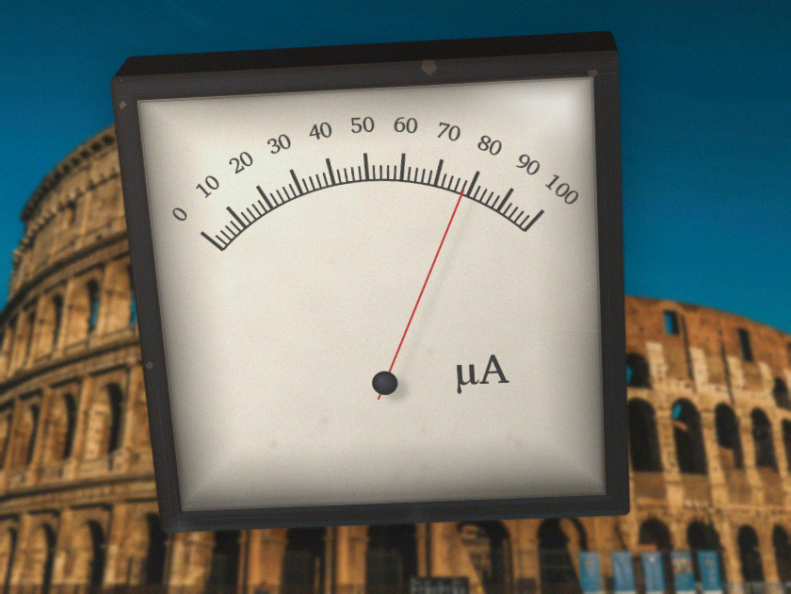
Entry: 78µA
